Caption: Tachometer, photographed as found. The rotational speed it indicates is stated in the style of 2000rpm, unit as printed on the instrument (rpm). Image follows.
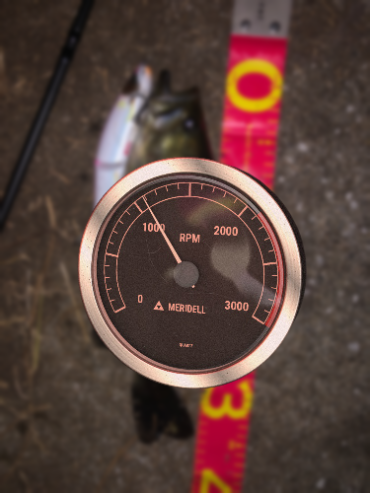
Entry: 1100rpm
